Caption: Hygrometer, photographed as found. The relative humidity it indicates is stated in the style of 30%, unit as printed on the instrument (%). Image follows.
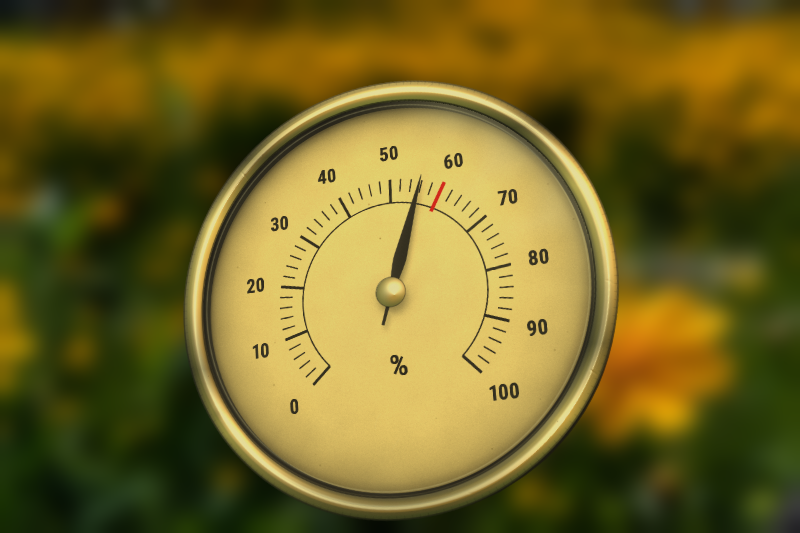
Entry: 56%
